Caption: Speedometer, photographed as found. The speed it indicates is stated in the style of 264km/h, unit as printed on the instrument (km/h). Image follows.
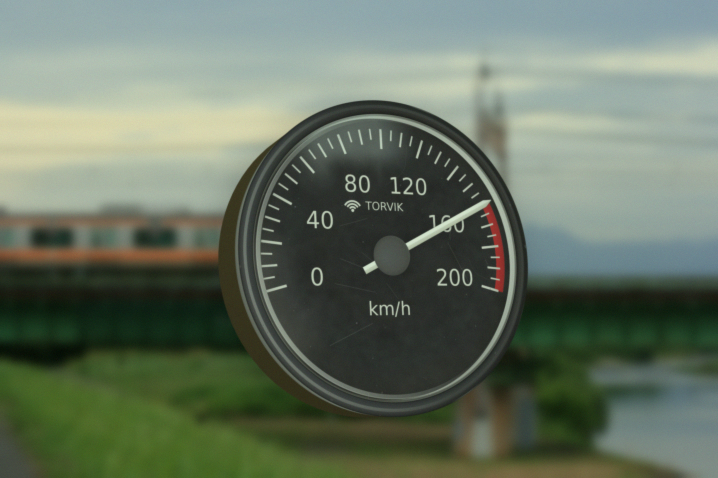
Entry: 160km/h
